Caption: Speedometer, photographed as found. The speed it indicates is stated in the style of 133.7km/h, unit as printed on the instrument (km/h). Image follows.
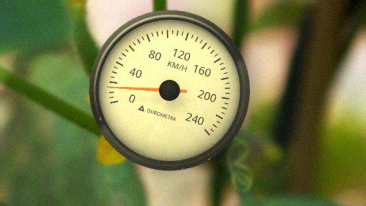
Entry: 15km/h
